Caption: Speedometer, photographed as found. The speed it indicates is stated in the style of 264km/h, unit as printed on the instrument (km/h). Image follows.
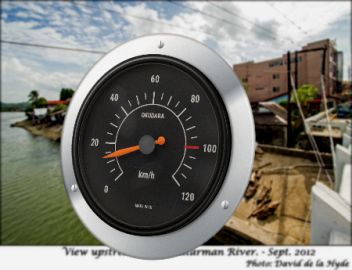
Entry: 12.5km/h
